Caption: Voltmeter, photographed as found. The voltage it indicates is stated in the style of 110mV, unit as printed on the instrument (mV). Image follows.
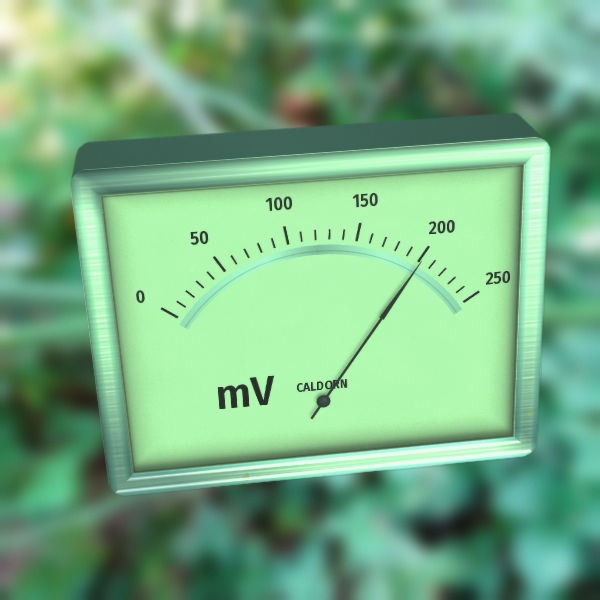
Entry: 200mV
